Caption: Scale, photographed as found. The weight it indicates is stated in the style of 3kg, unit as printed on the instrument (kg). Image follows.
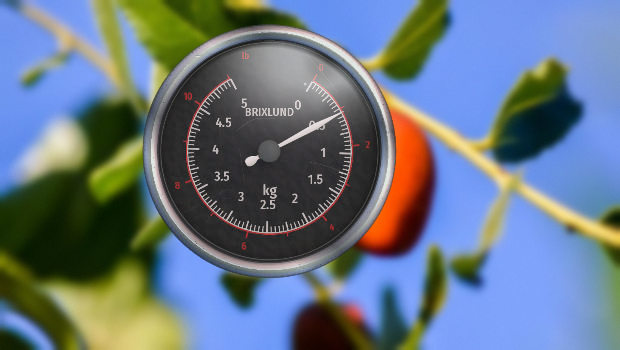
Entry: 0.5kg
